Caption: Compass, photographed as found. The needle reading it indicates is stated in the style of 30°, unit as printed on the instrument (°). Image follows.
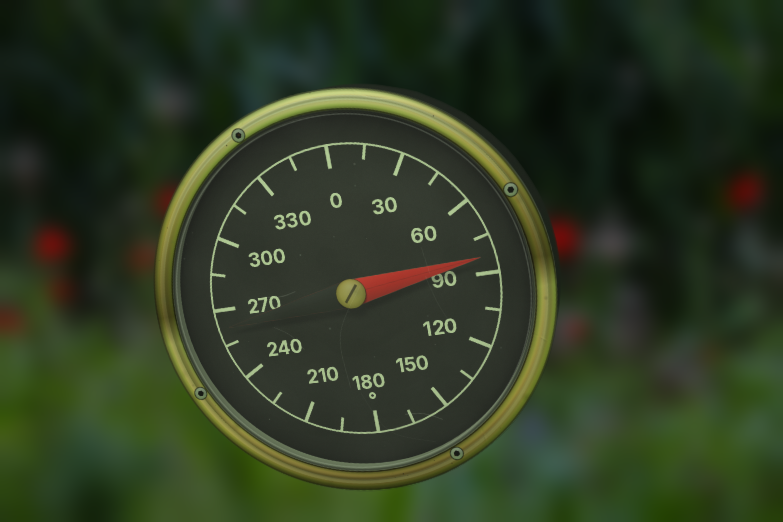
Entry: 82.5°
